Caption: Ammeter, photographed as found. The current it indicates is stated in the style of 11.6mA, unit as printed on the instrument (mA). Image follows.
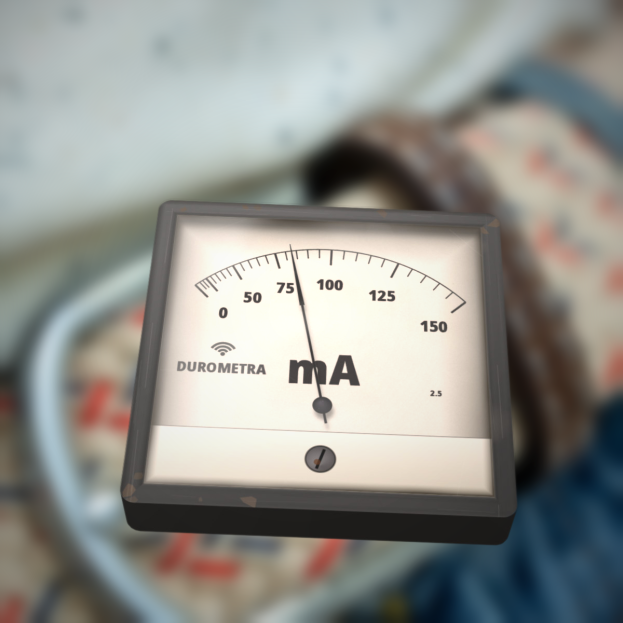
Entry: 82.5mA
